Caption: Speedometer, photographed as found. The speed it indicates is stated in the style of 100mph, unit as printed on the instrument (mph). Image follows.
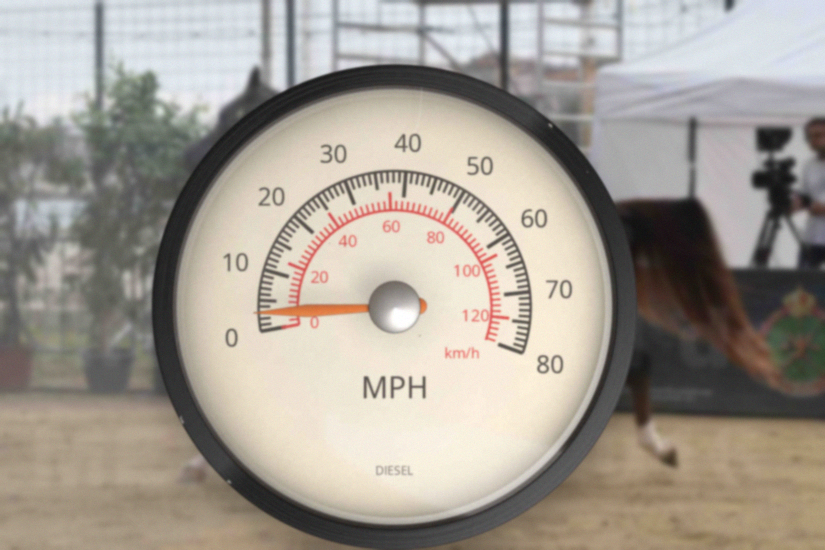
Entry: 3mph
